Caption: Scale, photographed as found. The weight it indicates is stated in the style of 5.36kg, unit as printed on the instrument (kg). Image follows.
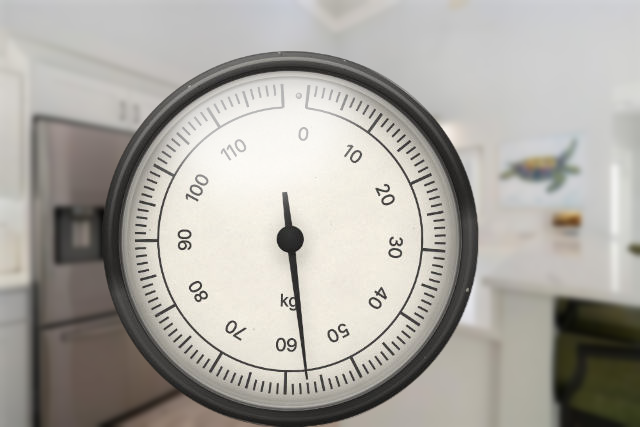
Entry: 57kg
